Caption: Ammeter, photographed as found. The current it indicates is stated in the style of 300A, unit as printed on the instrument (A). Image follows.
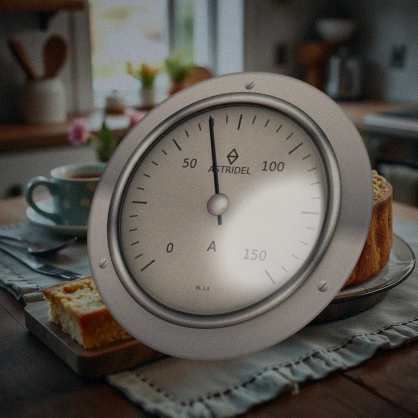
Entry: 65A
